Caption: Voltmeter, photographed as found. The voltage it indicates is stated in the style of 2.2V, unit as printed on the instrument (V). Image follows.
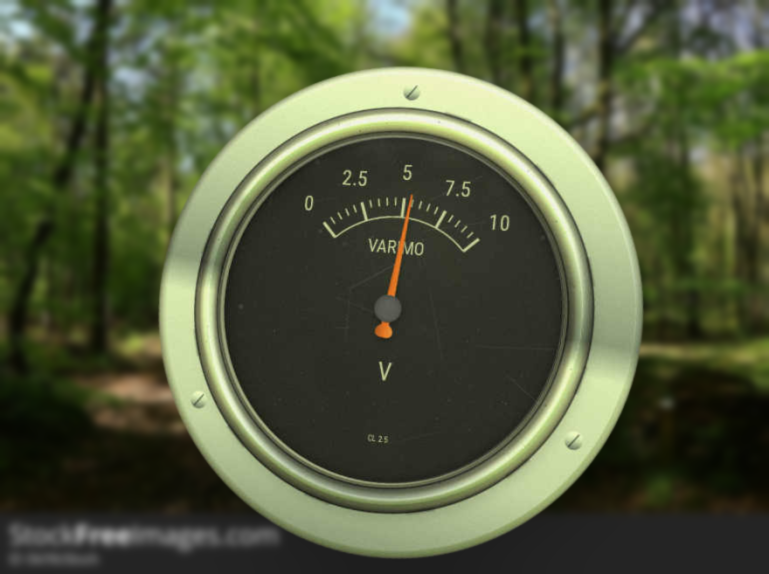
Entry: 5.5V
